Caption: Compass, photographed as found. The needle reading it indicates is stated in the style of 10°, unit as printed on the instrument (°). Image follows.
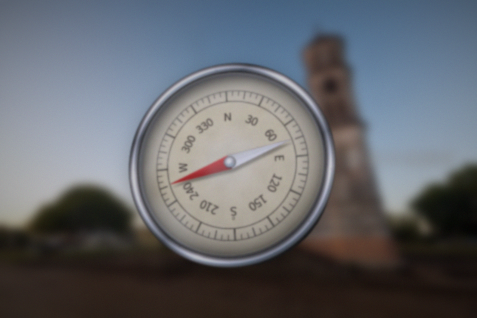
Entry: 255°
